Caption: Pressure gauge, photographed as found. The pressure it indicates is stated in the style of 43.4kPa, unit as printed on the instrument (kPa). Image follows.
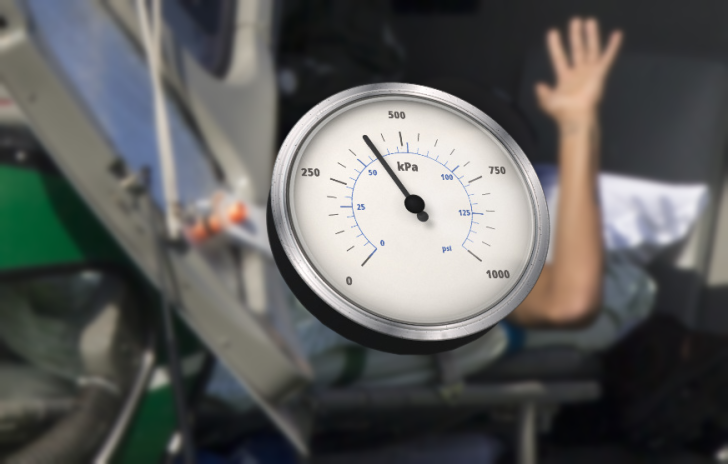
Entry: 400kPa
